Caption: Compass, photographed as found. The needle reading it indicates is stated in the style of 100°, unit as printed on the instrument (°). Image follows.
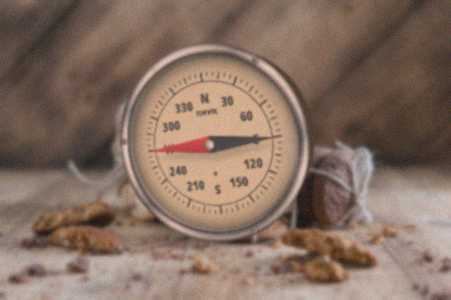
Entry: 270°
